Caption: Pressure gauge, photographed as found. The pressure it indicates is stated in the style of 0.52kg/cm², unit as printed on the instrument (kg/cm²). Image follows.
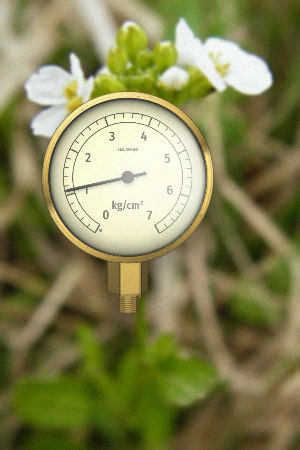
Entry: 1.1kg/cm²
